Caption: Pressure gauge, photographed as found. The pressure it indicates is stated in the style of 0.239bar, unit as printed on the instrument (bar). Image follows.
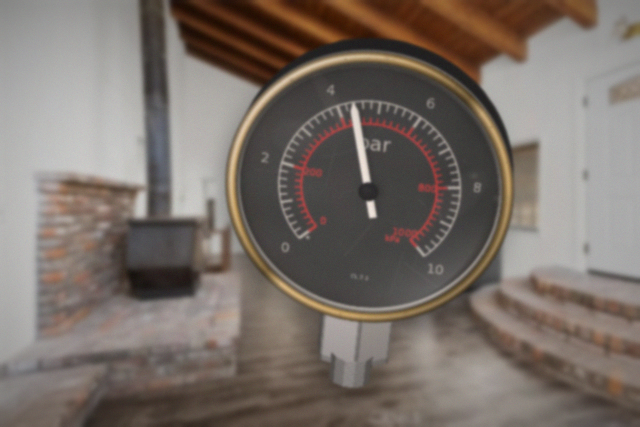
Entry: 4.4bar
